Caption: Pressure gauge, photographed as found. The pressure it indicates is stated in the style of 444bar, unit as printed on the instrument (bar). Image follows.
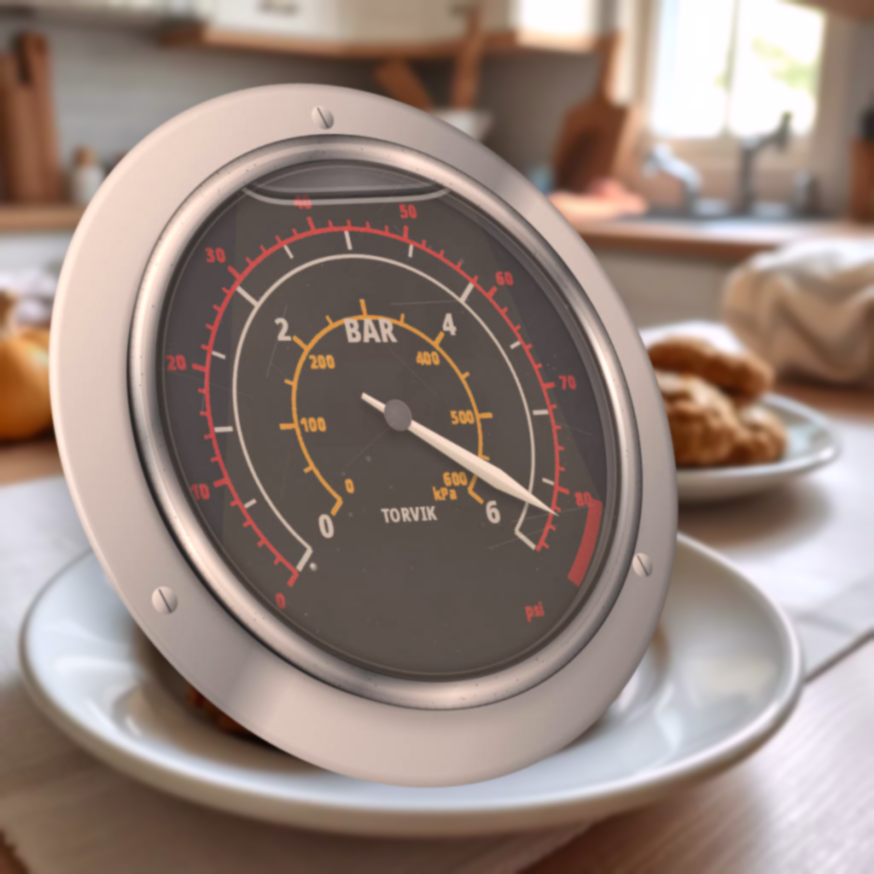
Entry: 5.75bar
